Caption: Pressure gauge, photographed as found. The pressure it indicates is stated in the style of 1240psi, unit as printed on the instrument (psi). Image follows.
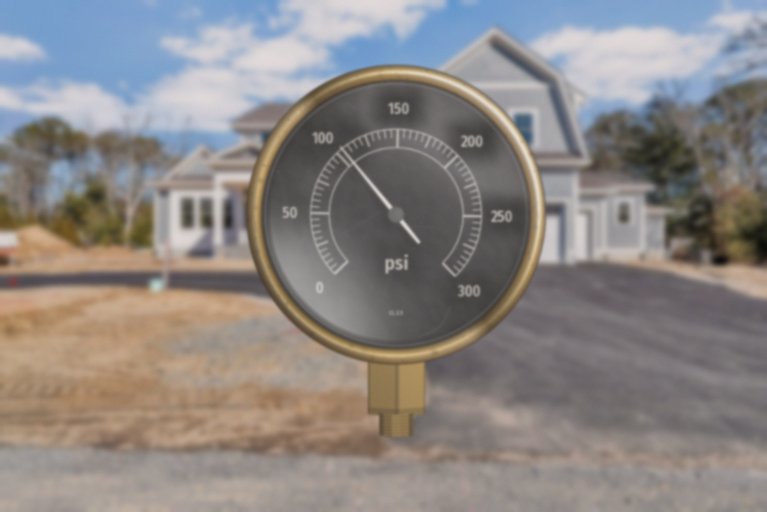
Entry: 105psi
